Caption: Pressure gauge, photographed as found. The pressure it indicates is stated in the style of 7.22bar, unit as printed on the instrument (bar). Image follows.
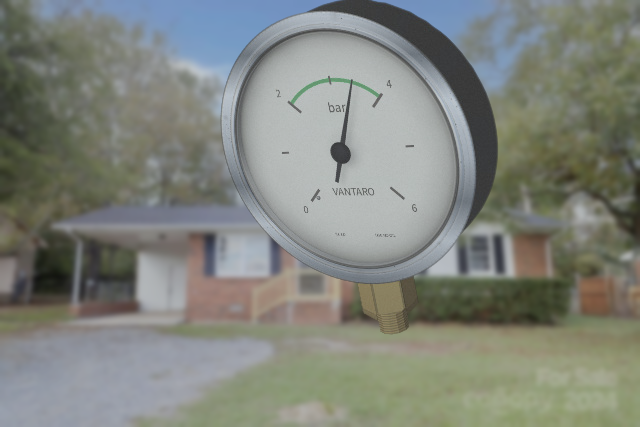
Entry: 3.5bar
